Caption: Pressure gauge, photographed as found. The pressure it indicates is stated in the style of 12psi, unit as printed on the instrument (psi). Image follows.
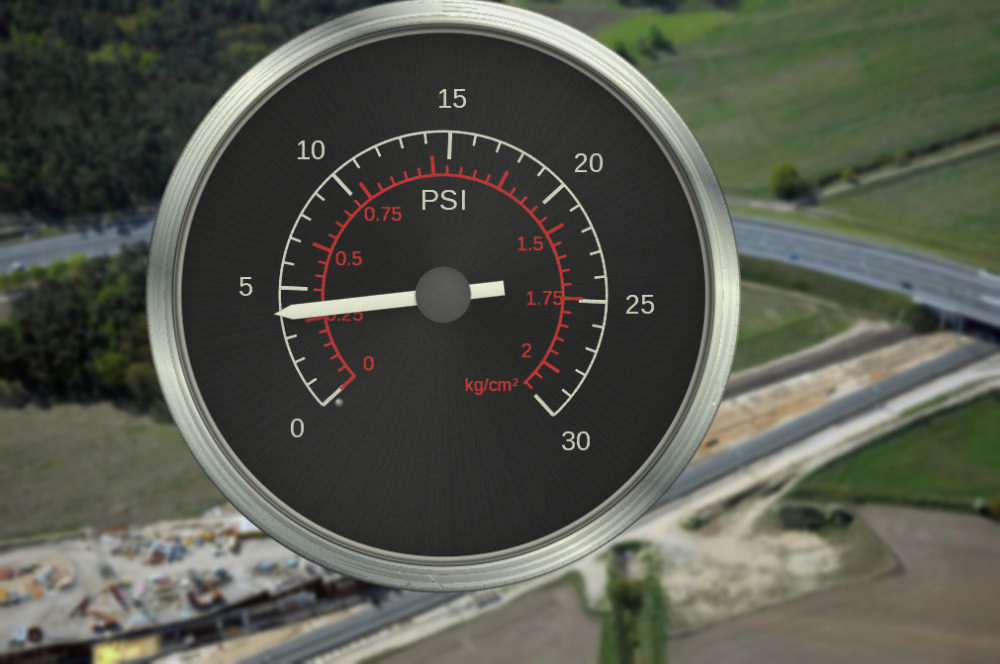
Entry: 4psi
